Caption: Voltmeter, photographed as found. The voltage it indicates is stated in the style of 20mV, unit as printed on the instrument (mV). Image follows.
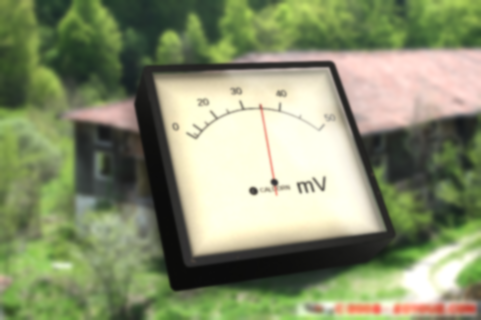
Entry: 35mV
